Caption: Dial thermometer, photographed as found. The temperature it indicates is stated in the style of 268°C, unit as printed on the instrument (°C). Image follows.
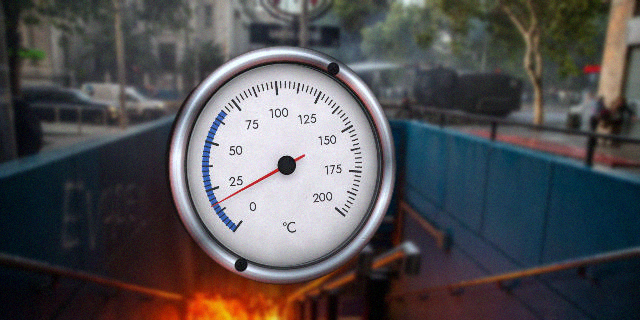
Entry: 17.5°C
